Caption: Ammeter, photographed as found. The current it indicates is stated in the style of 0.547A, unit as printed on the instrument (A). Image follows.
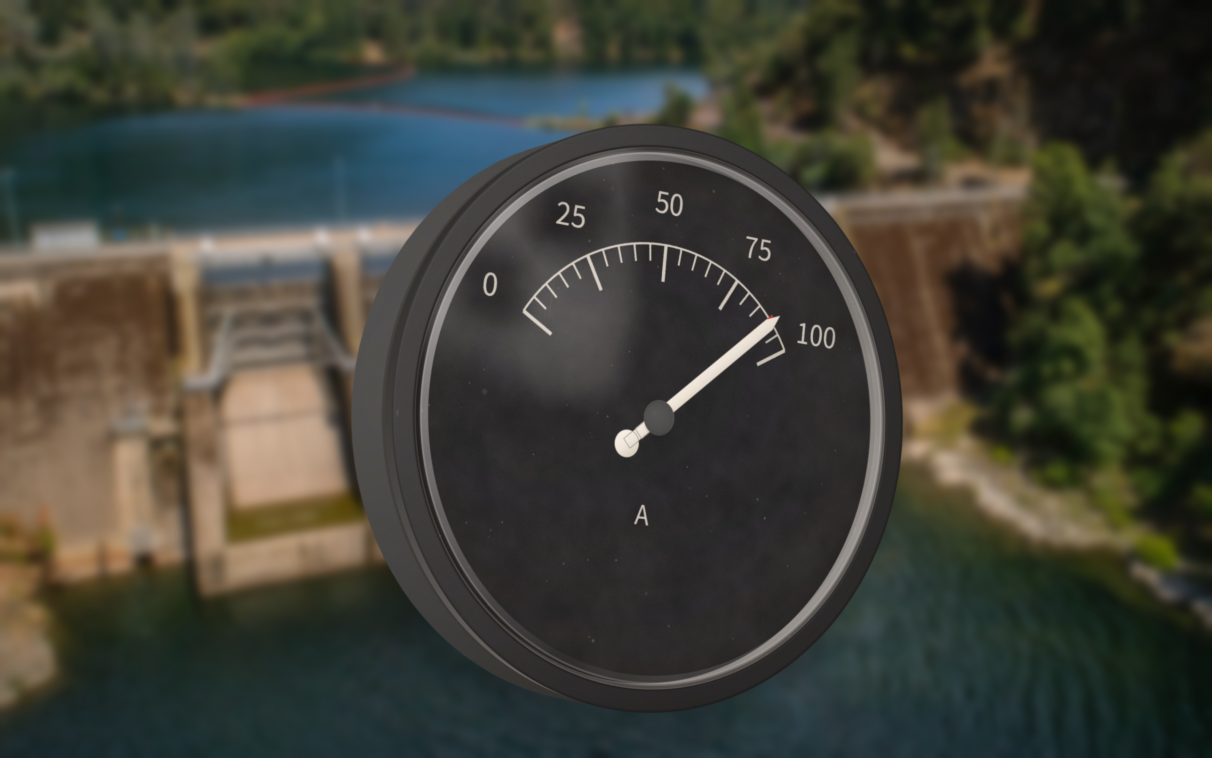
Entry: 90A
